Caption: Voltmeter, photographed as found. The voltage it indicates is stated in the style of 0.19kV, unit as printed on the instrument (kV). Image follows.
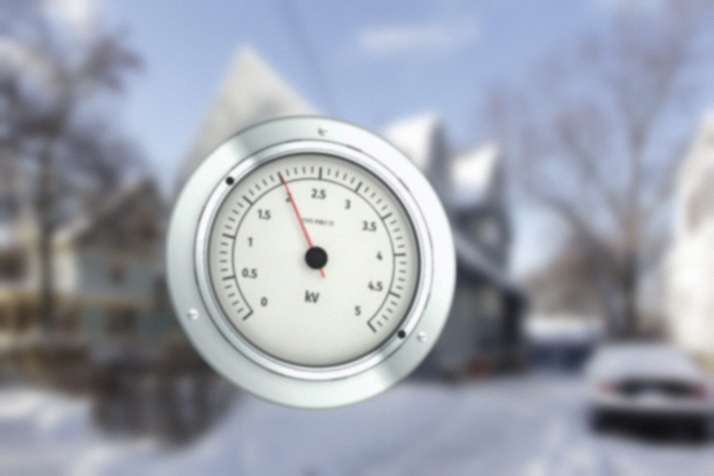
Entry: 2kV
